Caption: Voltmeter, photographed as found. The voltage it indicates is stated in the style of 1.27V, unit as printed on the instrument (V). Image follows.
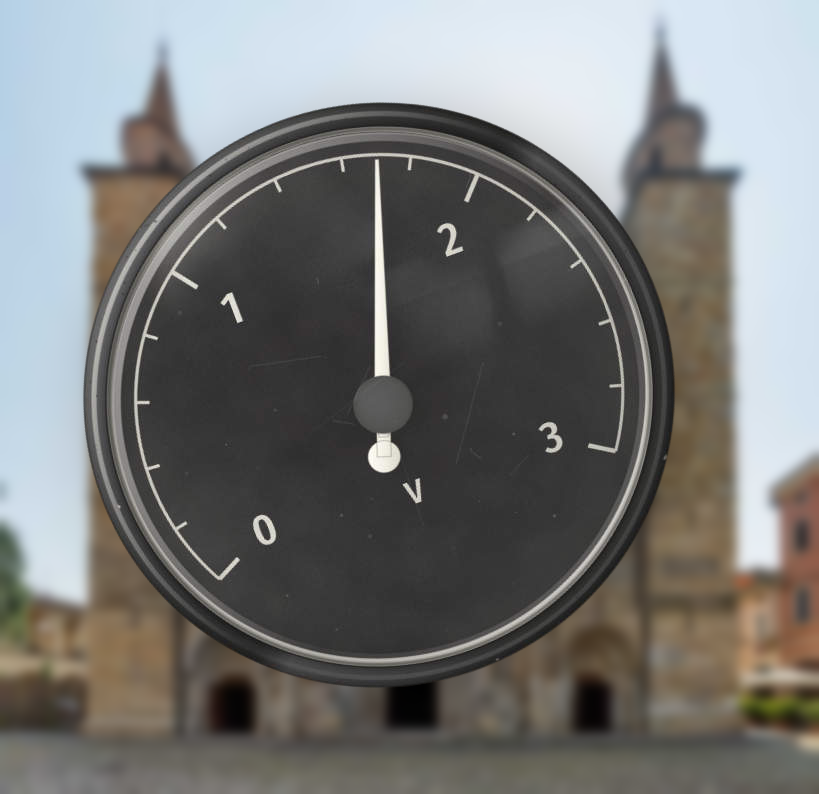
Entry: 1.7V
